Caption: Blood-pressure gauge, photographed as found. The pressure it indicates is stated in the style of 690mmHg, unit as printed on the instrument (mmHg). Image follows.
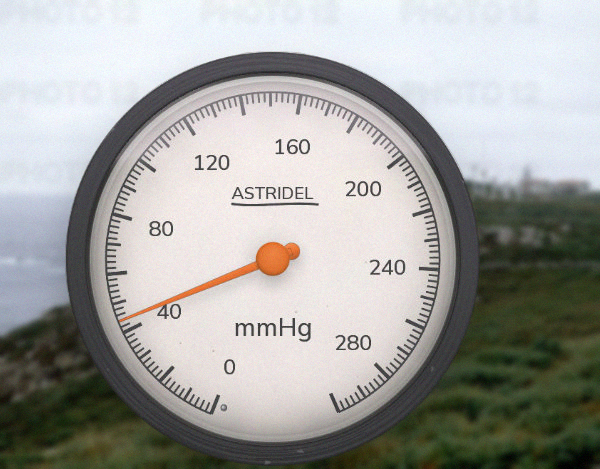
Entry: 44mmHg
